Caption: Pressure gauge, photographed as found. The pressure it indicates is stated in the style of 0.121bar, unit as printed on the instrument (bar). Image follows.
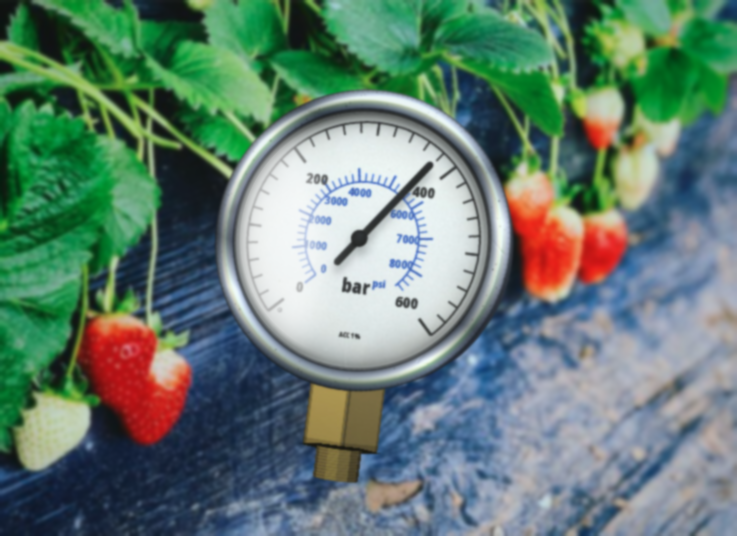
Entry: 380bar
